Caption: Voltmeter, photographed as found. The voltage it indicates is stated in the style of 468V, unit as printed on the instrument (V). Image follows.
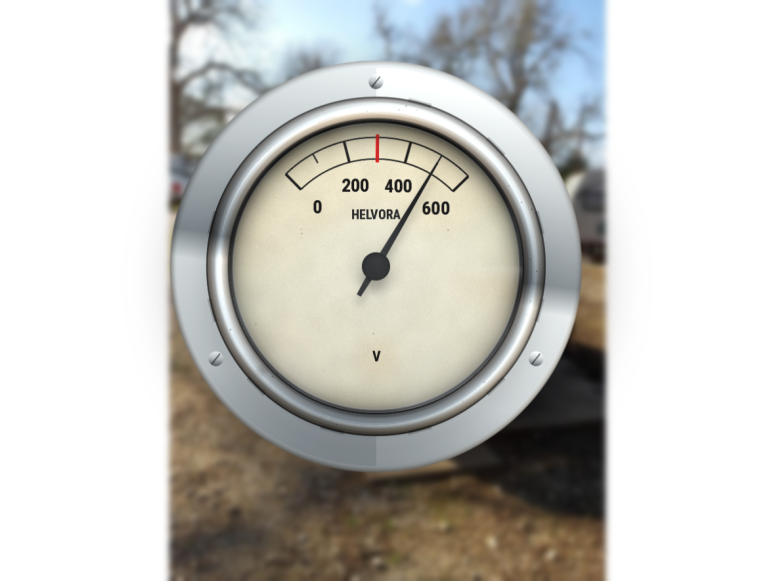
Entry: 500V
